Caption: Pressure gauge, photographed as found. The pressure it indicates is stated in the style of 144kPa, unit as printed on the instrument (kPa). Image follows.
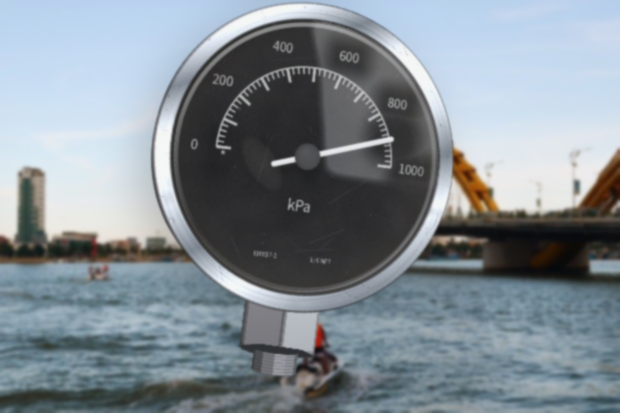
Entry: 900kPa
